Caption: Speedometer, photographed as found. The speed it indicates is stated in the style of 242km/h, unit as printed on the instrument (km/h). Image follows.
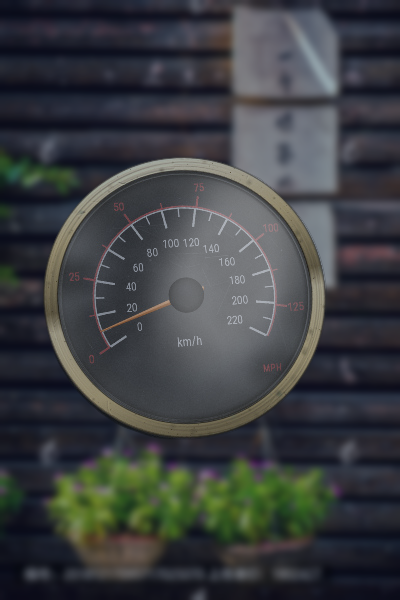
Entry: 10km/h
